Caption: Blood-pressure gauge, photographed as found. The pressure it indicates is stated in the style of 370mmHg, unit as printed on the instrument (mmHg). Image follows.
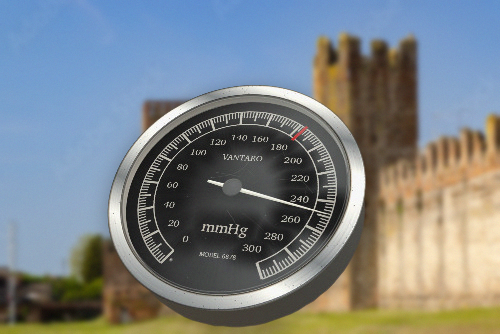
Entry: 250mmHg
